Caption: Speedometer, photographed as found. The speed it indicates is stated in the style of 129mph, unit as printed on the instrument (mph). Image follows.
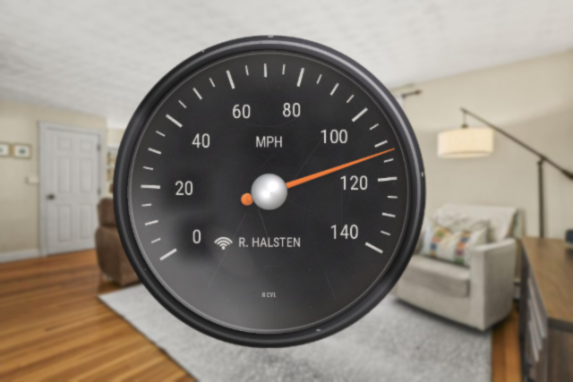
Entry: 112.5mph
